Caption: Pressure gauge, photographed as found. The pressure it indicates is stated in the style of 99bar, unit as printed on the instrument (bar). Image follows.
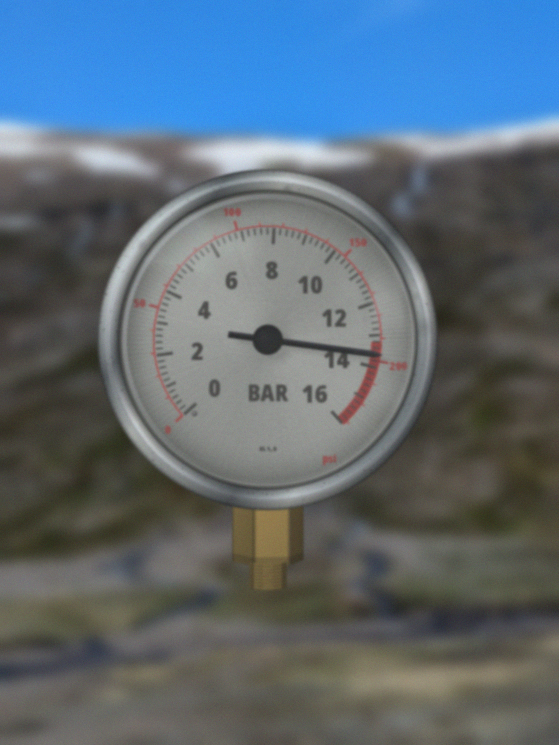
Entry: 13.6bar
